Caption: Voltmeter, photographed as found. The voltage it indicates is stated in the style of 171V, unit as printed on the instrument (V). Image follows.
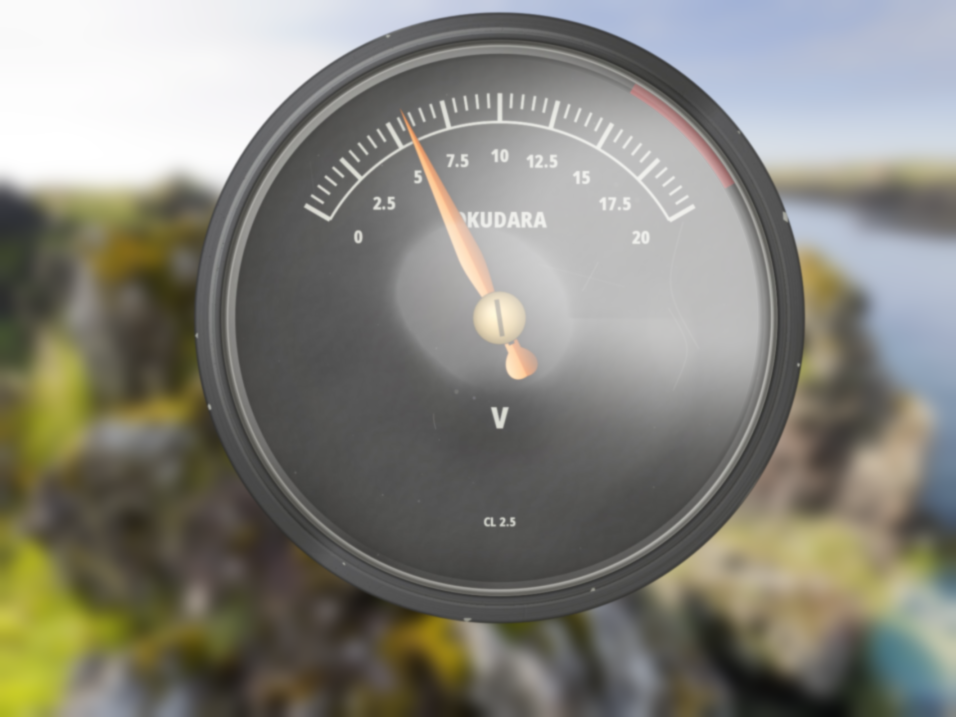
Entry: 5.75V
